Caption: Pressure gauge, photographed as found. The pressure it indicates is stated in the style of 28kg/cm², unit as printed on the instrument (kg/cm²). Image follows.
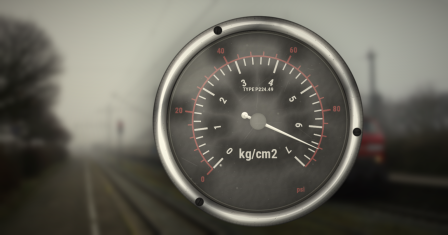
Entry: 6.5kg/cm²
